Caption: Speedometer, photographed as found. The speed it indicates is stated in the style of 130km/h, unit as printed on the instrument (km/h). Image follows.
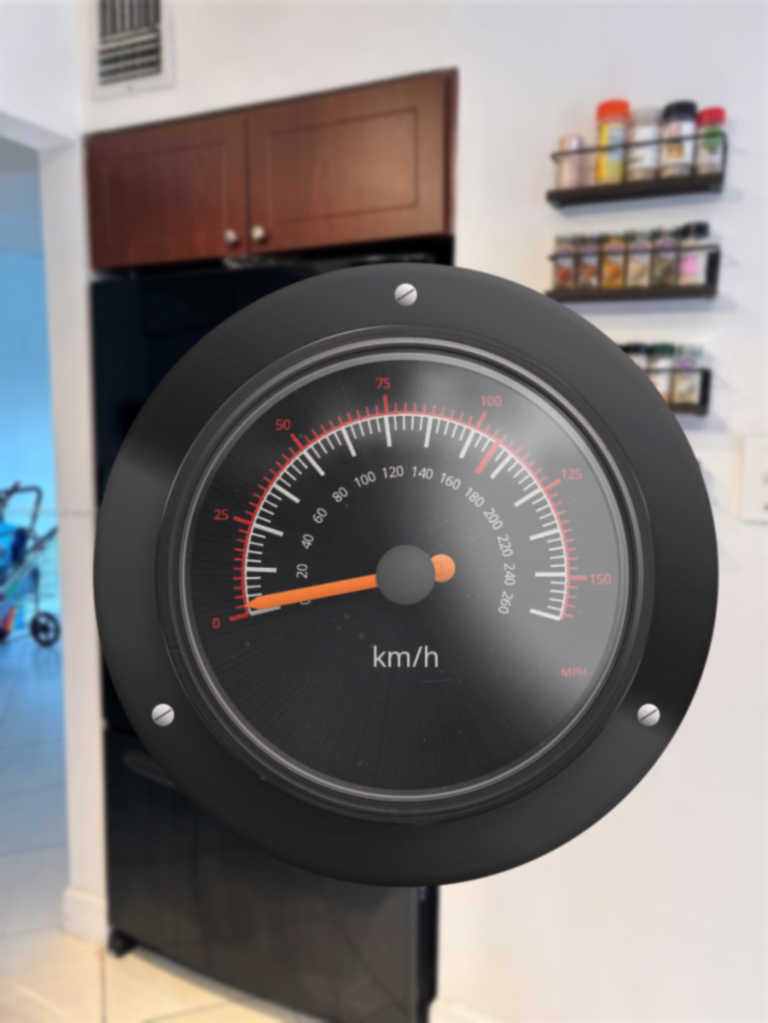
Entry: 4km/h
